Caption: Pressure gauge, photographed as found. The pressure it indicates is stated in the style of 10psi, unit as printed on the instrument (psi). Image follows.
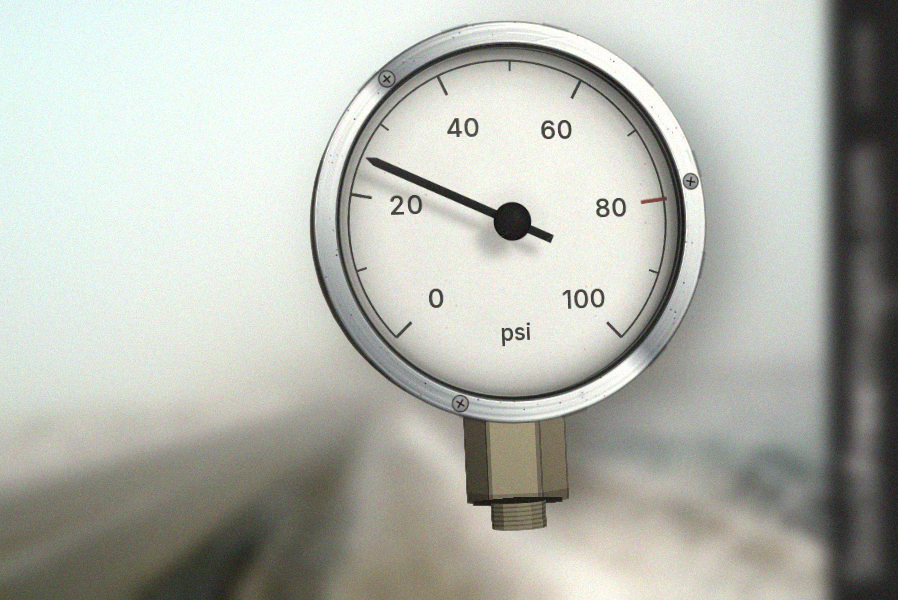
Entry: 25psi
